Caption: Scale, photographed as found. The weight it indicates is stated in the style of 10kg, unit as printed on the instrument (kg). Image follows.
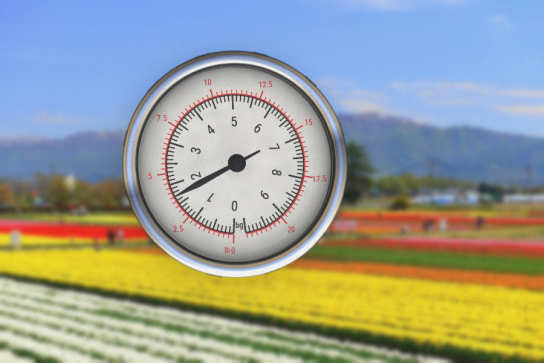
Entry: 1.7kg
